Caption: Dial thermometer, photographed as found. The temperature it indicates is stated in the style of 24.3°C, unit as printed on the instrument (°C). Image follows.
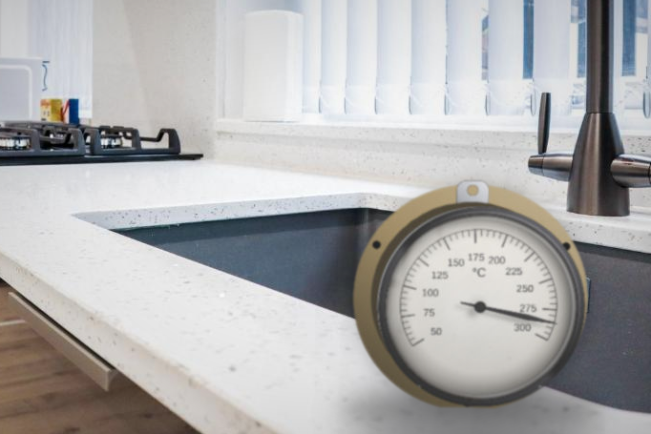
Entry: 285°C
